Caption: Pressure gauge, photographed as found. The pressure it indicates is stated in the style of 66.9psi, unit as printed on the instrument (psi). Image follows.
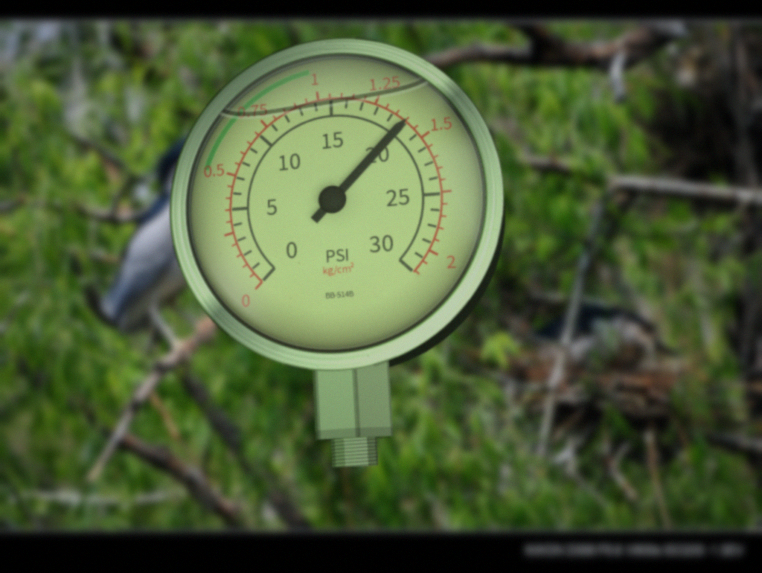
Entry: 20psi
